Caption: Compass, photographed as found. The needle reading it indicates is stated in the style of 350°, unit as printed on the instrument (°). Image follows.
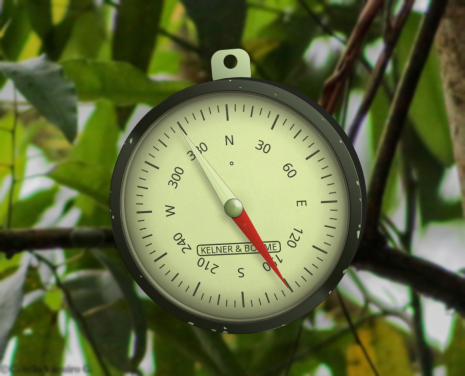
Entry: 150°
